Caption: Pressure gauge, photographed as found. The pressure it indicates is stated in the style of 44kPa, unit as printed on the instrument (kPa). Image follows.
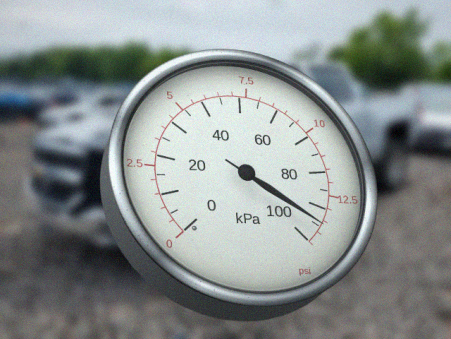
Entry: 95kPa
